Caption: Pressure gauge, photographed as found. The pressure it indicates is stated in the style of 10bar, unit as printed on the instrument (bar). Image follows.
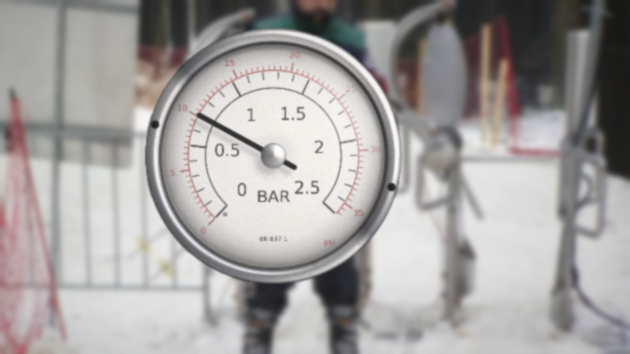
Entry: 0.7bar
